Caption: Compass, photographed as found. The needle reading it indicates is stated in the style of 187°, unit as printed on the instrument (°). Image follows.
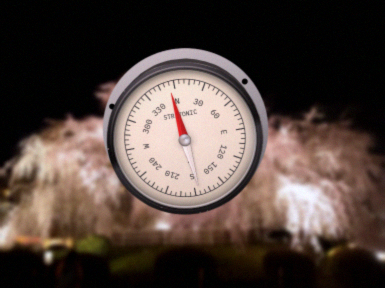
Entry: 355°
